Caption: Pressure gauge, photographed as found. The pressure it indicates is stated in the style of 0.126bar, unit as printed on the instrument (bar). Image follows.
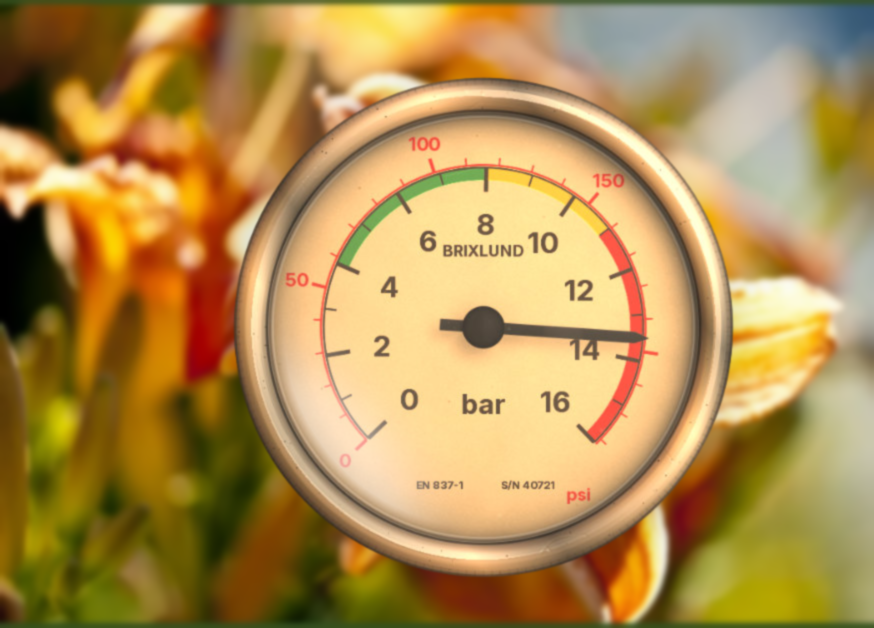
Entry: 13.5bar
